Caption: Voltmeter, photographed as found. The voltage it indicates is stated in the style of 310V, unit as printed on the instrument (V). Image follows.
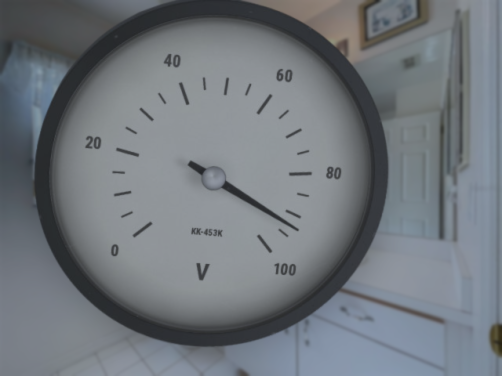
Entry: 92.5V
